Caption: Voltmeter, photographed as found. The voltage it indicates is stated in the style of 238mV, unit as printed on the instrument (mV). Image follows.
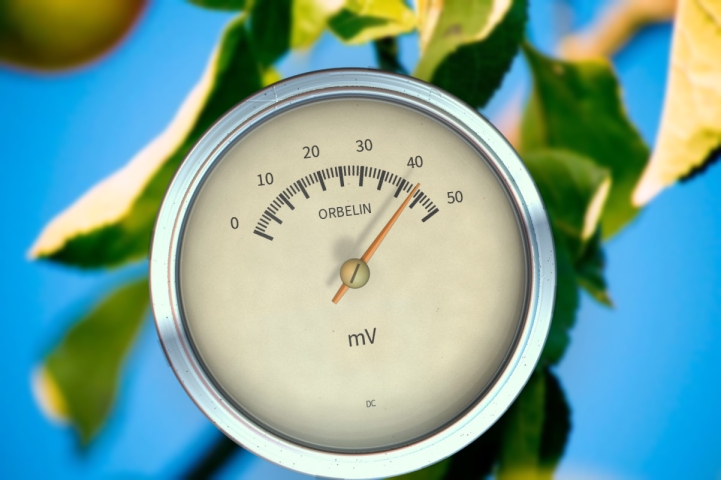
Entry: 43mV
